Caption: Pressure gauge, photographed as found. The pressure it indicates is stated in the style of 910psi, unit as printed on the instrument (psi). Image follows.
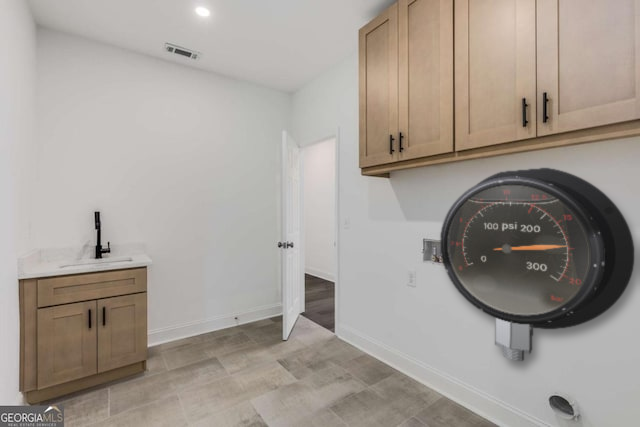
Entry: 250psi
